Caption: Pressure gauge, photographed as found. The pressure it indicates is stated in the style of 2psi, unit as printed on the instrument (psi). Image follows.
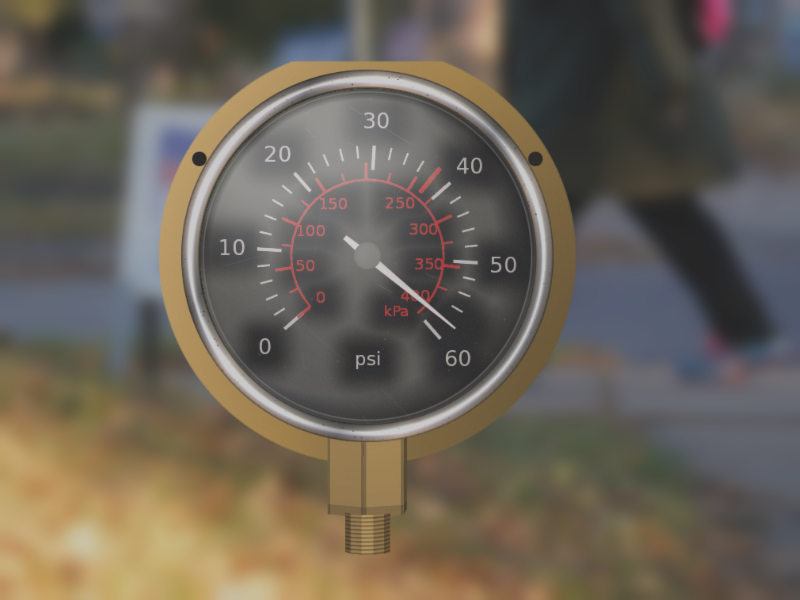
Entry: 58psi
